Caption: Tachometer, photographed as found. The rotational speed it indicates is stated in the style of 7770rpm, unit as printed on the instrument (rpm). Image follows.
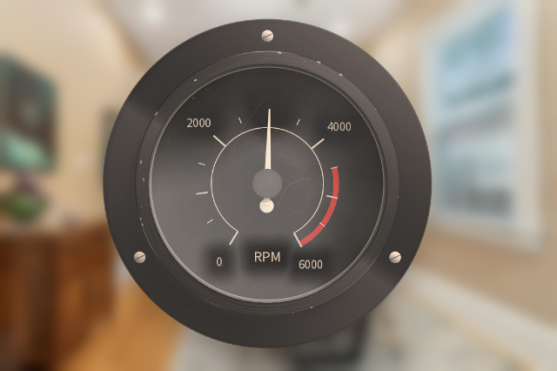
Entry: 3000rpm
